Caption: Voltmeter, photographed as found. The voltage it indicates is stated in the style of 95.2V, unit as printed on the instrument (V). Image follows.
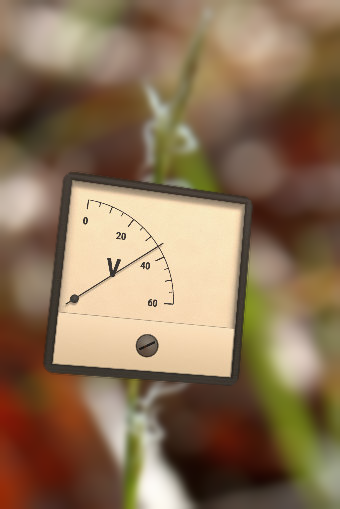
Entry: 35V
